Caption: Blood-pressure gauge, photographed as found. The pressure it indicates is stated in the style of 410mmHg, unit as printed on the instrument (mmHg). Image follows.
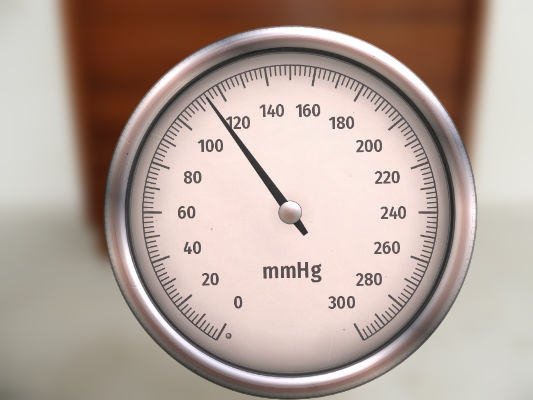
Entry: 114mmHg
